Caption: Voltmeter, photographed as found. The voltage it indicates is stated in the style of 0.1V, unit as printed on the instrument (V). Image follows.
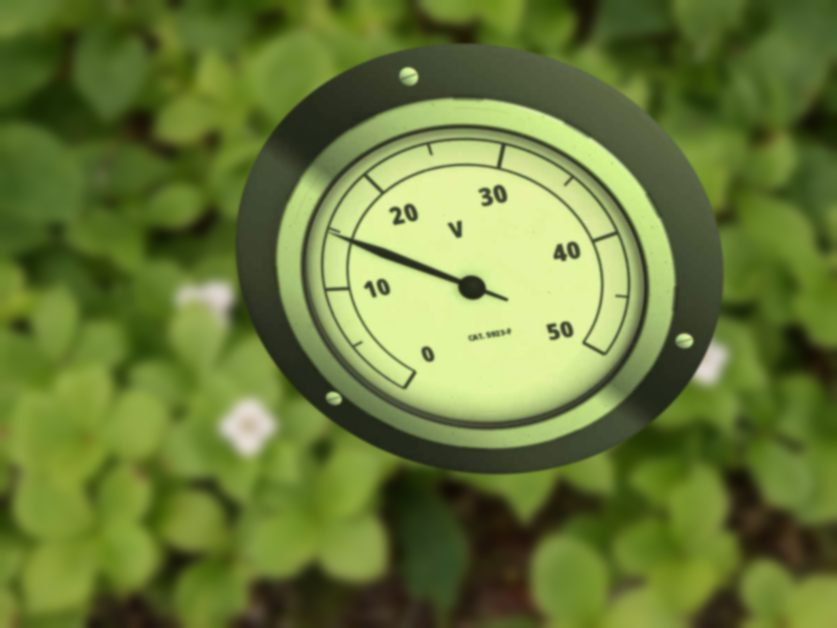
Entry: 15V
